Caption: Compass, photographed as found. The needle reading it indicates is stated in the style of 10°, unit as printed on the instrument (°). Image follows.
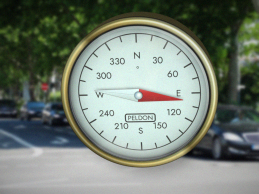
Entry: 97.5°
